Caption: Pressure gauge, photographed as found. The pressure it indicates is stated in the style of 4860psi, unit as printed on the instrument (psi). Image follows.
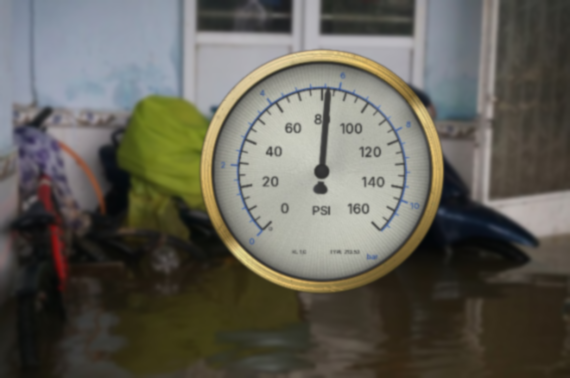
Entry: 82.5psi
